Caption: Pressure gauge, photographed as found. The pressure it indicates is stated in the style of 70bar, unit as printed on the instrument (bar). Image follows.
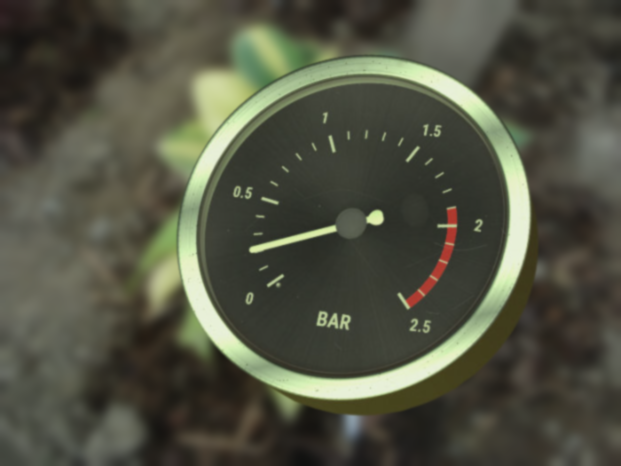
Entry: 0.2bar
